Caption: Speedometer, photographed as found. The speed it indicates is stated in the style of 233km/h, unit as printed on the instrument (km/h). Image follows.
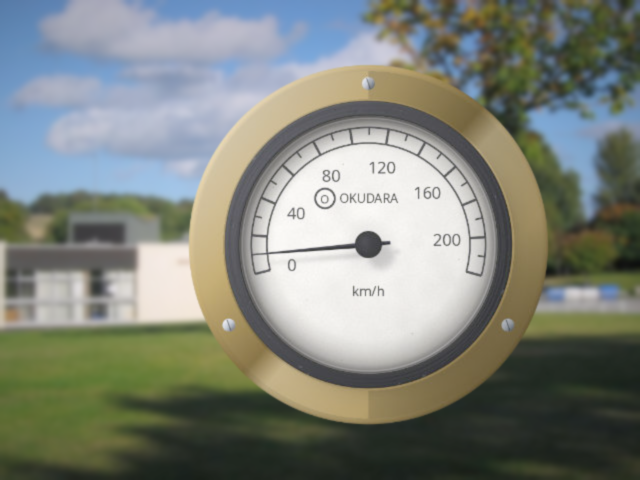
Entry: 10km/h
